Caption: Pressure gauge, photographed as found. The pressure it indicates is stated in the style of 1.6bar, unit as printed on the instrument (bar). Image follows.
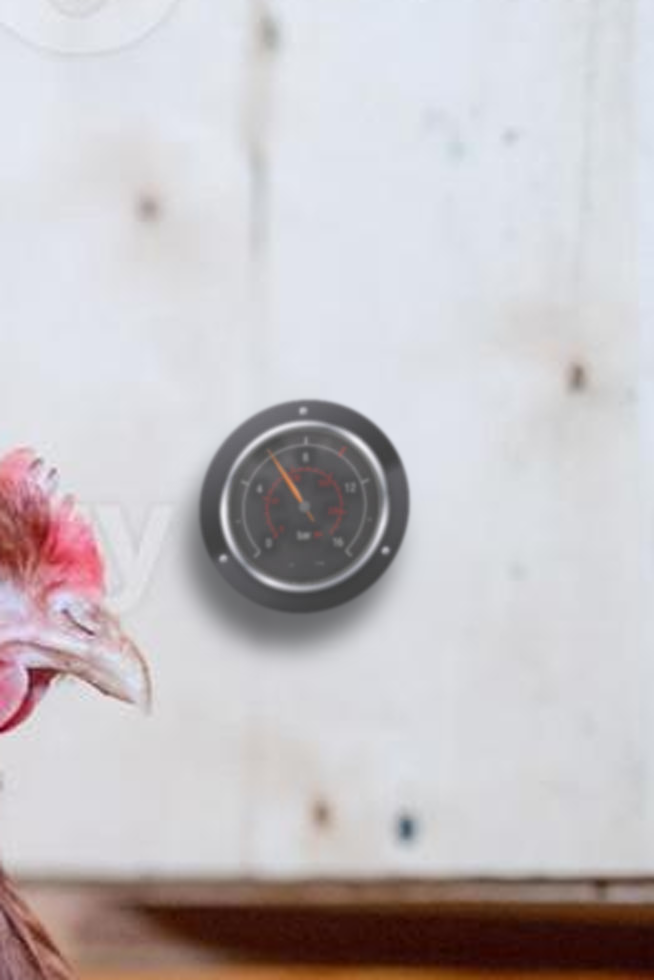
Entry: 6bar
